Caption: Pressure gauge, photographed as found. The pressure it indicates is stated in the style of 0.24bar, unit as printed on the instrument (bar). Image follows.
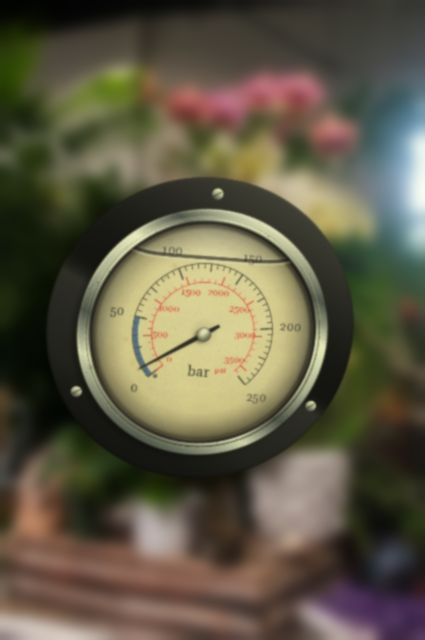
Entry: 10bar
